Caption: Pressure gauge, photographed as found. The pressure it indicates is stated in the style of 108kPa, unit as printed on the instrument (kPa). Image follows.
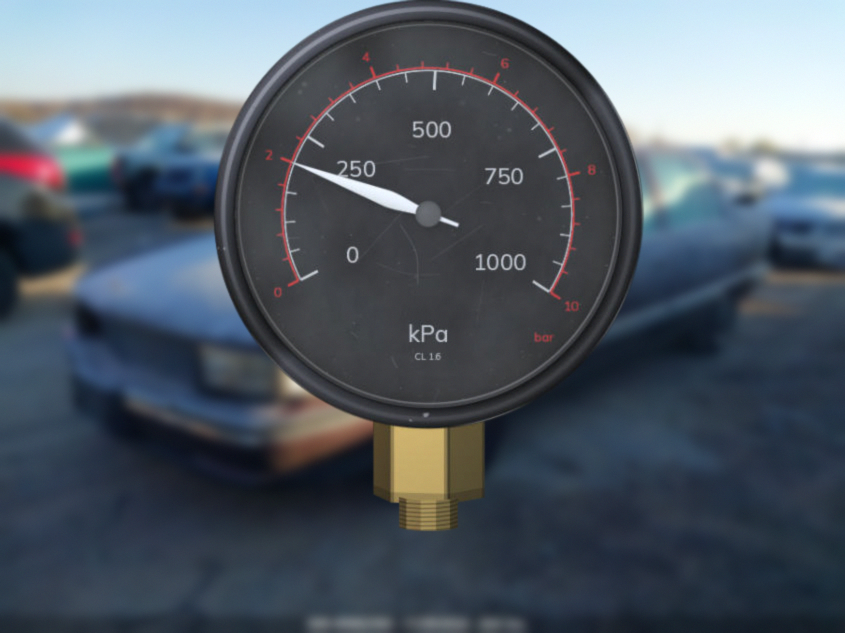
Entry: 200kPa
